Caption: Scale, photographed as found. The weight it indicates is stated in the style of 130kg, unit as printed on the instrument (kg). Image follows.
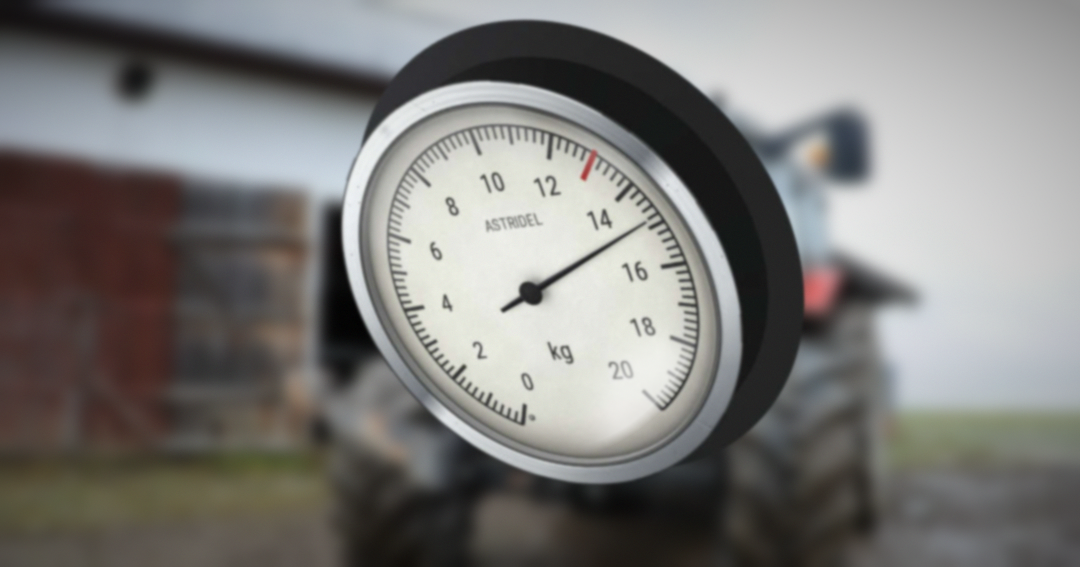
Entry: 14.8kg
